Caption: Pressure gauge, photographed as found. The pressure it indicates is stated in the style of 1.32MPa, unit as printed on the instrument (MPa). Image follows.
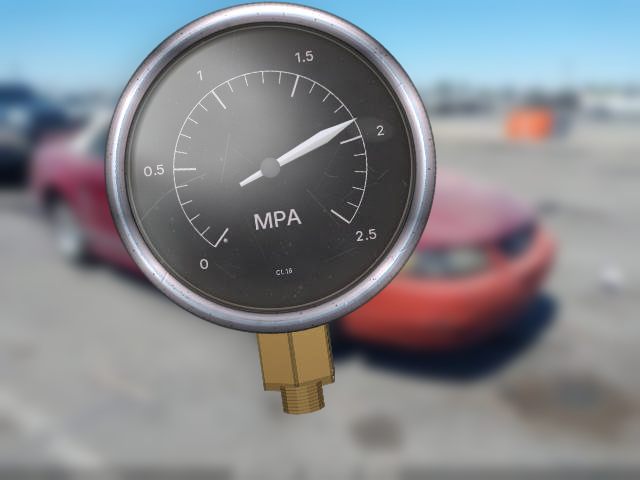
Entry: 1.9MPa
